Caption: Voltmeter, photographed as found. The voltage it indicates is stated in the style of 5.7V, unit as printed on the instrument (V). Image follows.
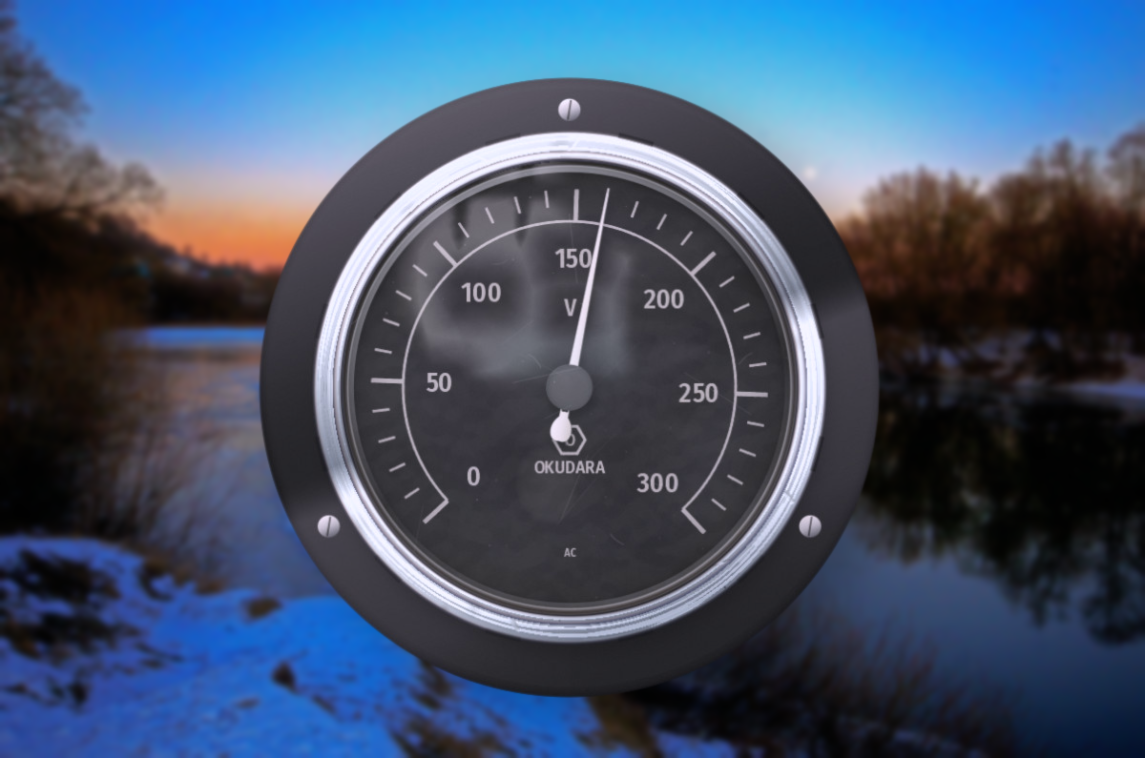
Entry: 160V
